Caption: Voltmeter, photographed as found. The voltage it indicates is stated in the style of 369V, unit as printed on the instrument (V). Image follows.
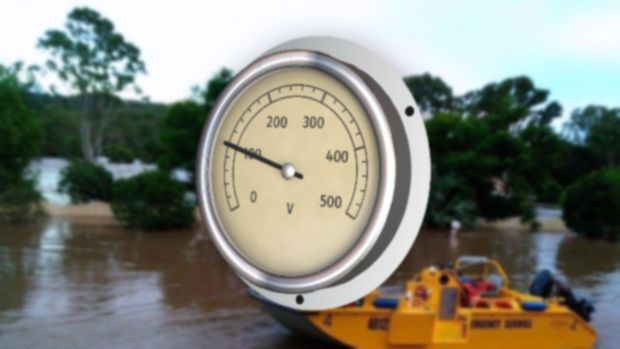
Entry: 100V
